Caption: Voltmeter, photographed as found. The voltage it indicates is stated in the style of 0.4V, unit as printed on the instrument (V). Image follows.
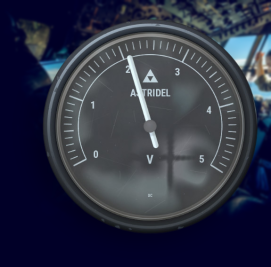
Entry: 2.1V
